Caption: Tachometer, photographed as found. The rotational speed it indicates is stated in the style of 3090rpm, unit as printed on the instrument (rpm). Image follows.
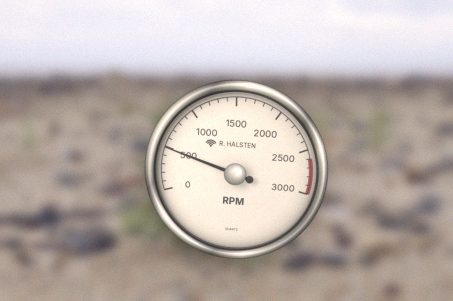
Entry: 500rpm
